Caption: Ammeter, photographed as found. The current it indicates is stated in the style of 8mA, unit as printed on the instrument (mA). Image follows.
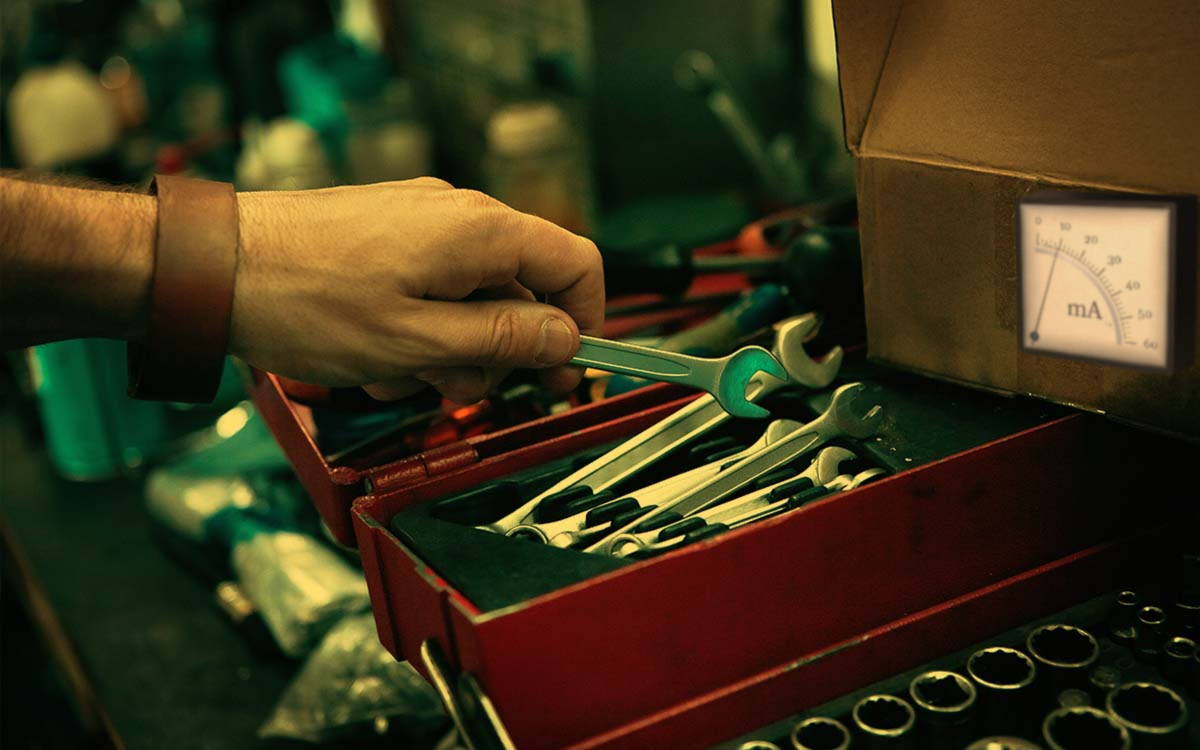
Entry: 10mA
